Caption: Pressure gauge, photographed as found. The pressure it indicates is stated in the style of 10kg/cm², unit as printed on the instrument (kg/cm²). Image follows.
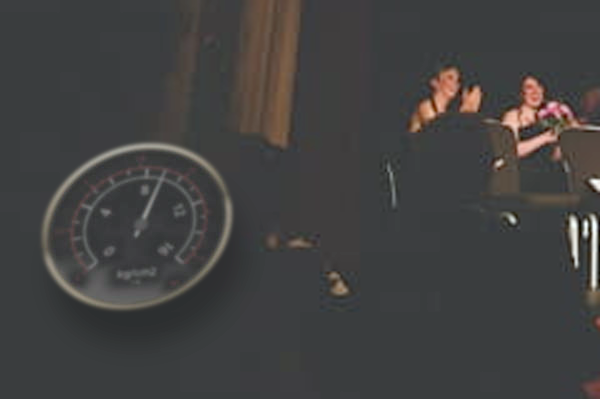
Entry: 9kg/cm²
